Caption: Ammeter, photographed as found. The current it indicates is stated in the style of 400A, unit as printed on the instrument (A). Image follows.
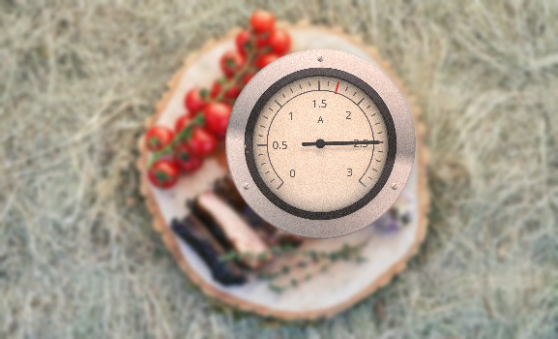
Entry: 2.5A
